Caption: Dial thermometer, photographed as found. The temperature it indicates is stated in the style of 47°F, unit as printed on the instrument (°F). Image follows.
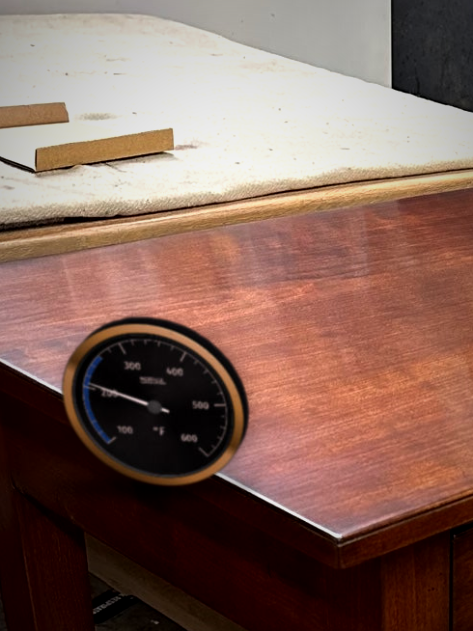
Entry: 210°F
